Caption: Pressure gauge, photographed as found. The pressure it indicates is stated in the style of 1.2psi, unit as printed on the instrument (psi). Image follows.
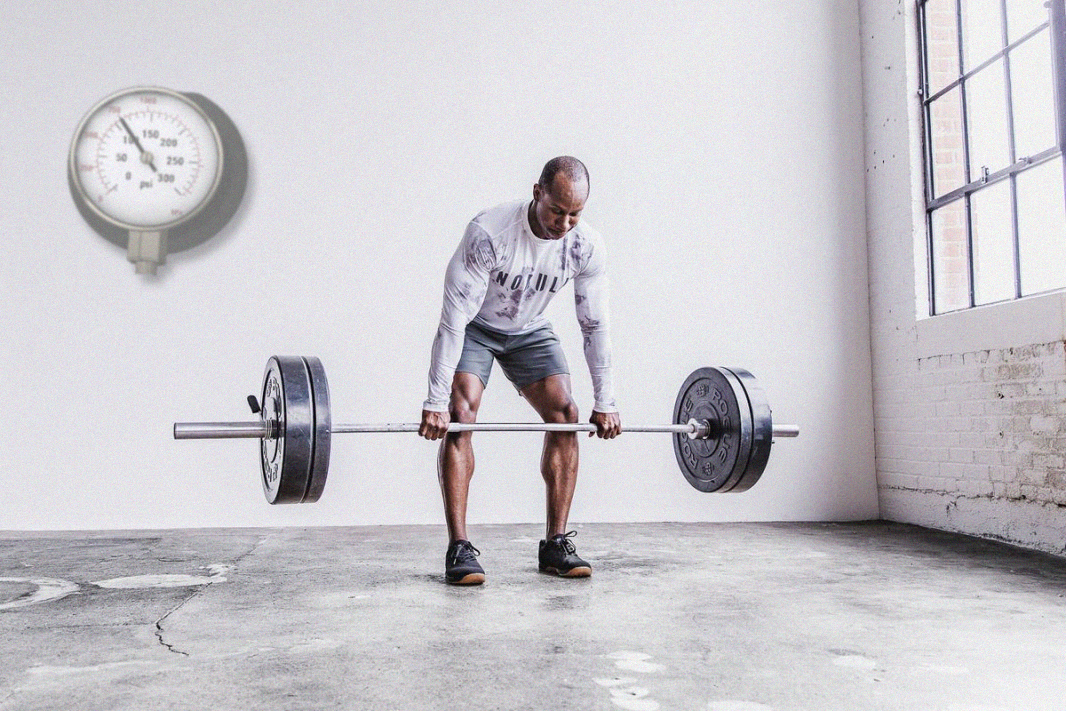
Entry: 110psi
